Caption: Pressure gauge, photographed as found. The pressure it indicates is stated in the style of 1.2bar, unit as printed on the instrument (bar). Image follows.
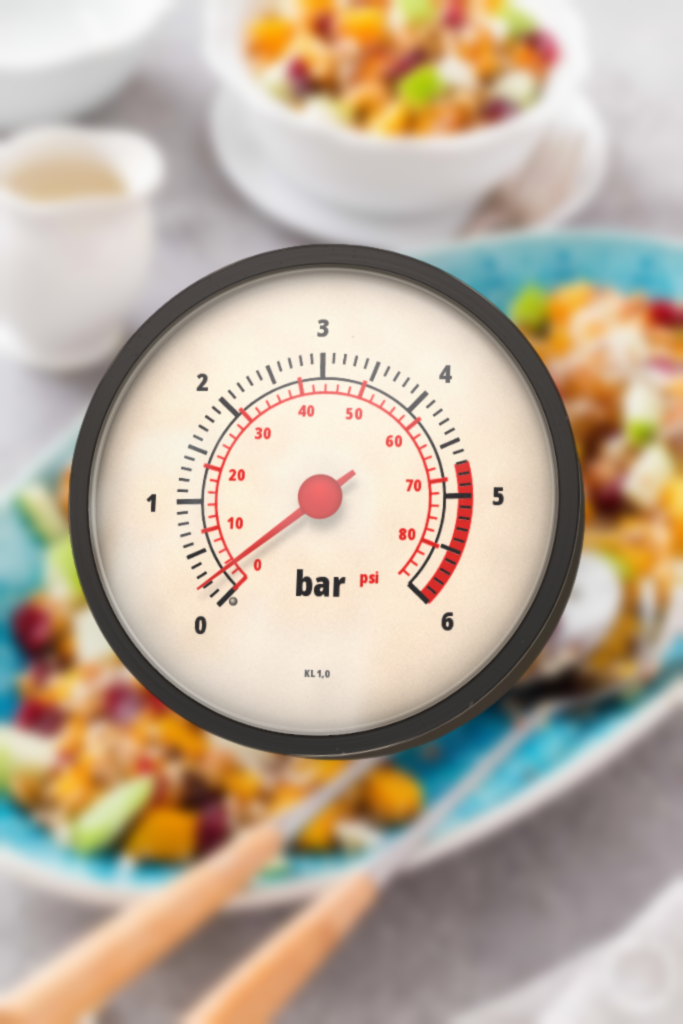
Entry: 0.2bar
